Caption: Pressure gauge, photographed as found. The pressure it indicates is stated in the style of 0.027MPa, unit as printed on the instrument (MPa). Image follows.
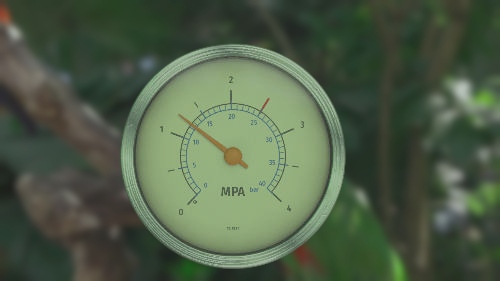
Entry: 1.25MPa
